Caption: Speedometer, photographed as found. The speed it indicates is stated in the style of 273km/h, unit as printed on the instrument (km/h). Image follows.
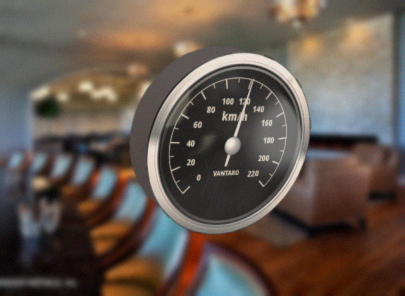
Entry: 120km/h
